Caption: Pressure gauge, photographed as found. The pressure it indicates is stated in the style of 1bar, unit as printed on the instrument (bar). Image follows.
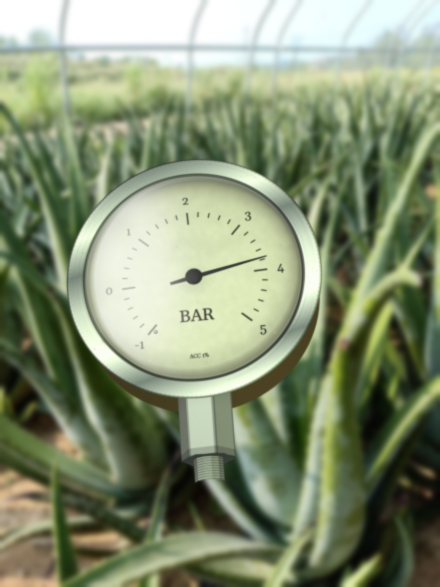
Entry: 3.8bar
